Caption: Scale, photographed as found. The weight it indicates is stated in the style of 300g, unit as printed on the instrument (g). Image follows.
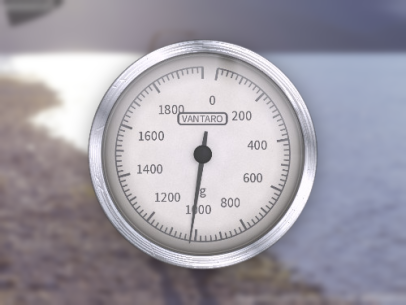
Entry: 1020g
